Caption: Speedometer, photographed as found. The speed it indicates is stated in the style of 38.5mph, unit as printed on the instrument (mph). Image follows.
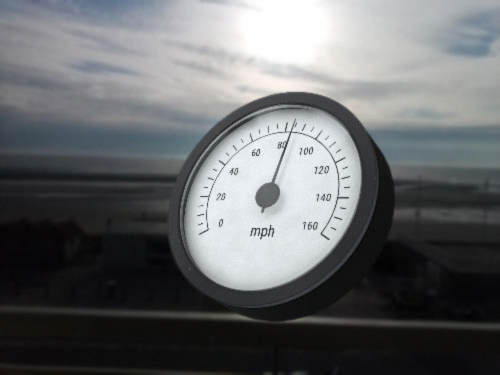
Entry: 85mph
